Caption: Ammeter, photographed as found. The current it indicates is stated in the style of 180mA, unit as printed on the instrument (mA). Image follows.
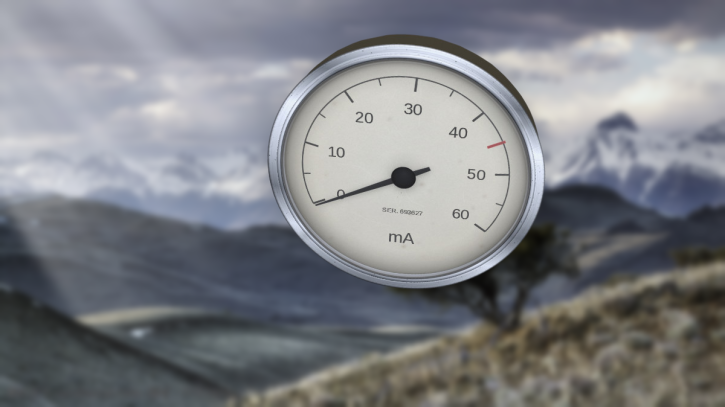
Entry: 0mA
